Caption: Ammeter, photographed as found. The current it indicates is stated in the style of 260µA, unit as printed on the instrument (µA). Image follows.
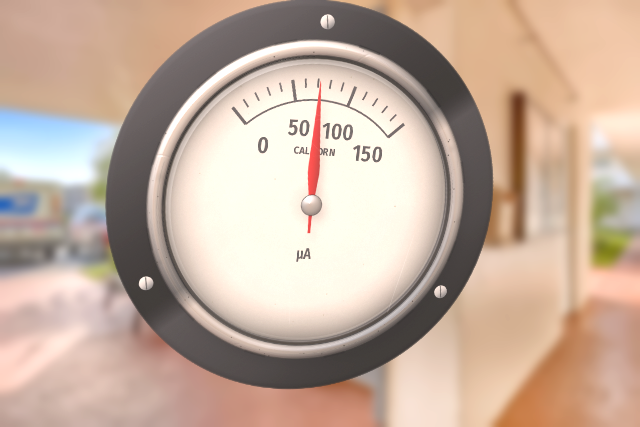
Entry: 70µA
